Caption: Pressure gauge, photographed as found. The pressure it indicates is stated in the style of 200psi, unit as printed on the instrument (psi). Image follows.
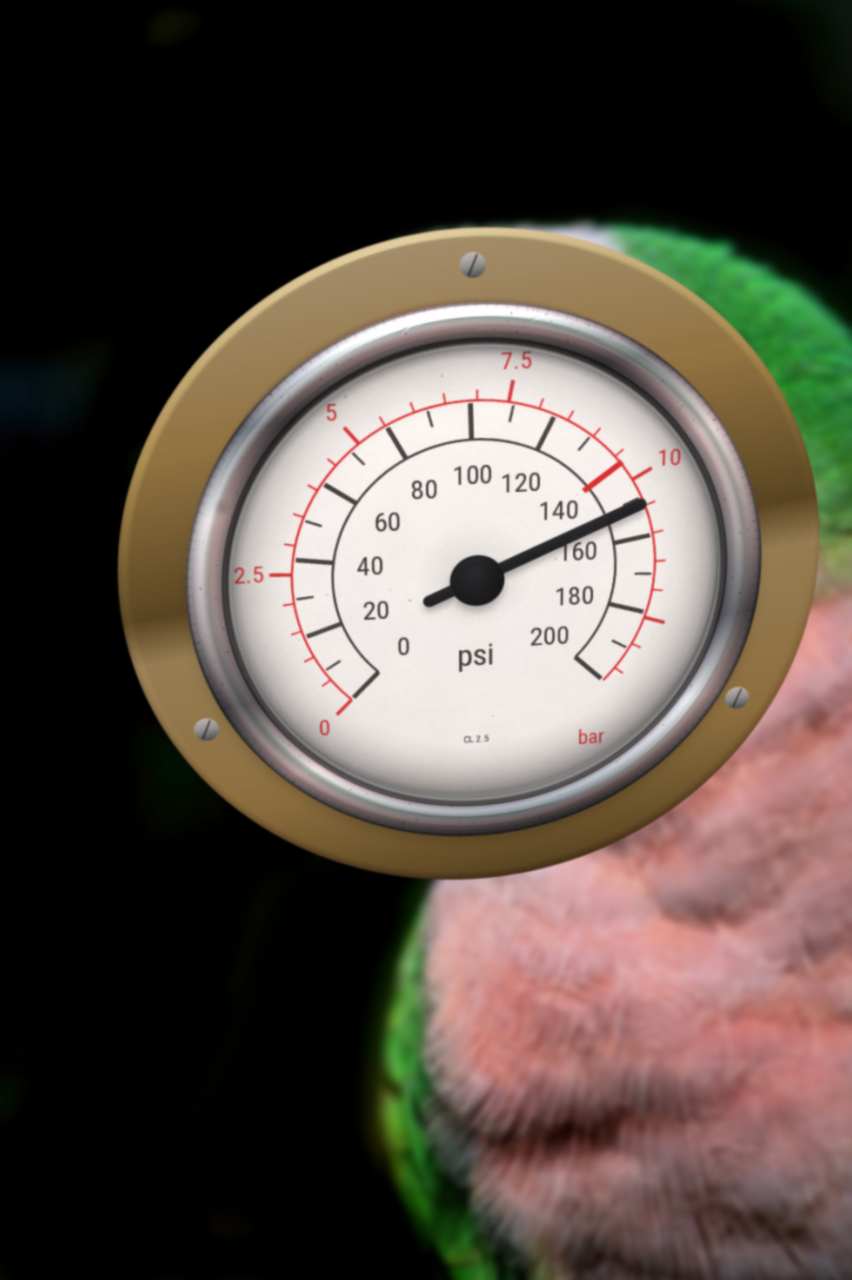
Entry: 150psi
